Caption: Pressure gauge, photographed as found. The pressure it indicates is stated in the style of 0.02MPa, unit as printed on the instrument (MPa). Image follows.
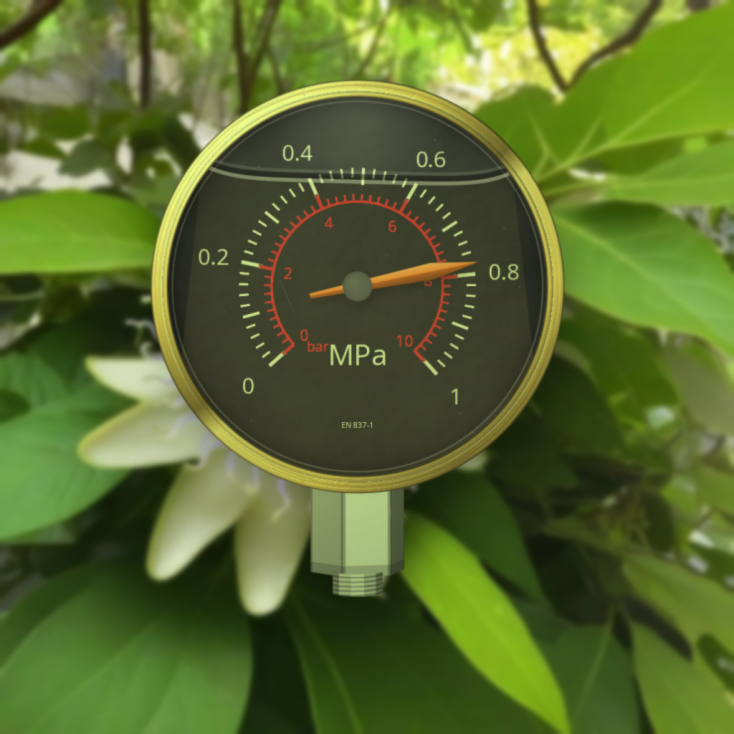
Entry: 0.78MPa
